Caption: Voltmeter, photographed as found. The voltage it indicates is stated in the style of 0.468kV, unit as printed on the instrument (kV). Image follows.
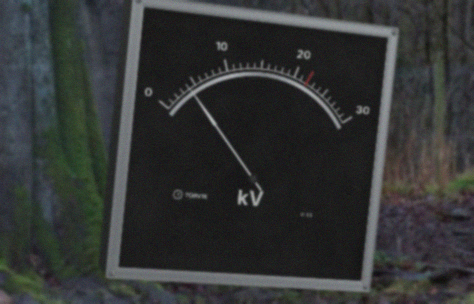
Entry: 4kV
